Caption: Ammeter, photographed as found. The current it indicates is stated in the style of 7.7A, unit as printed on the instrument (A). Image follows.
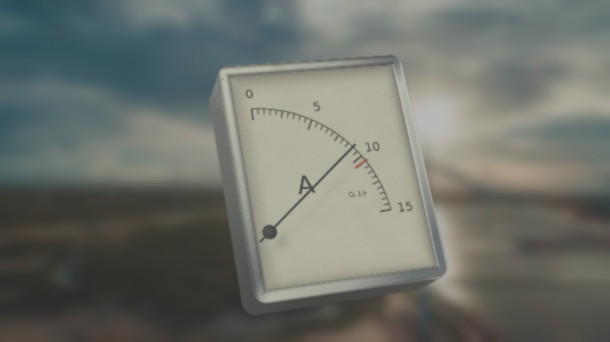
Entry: 9A
